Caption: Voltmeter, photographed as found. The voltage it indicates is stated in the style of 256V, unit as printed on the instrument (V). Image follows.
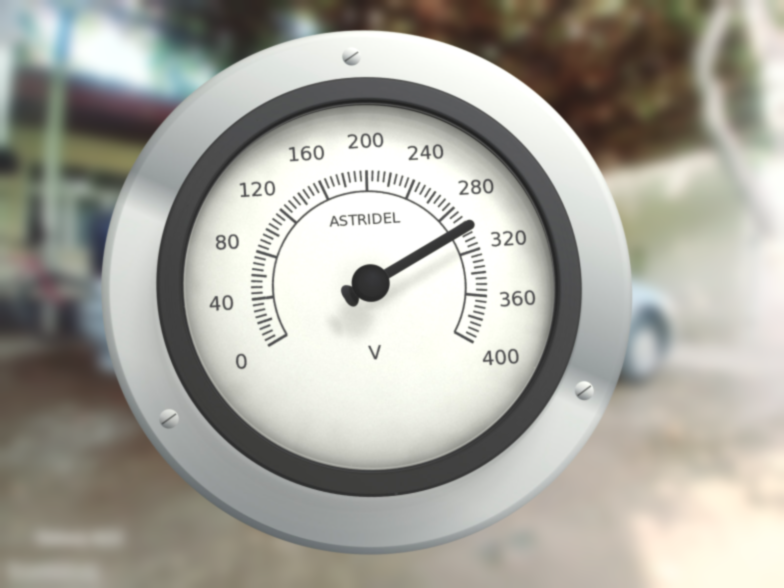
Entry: 300V
